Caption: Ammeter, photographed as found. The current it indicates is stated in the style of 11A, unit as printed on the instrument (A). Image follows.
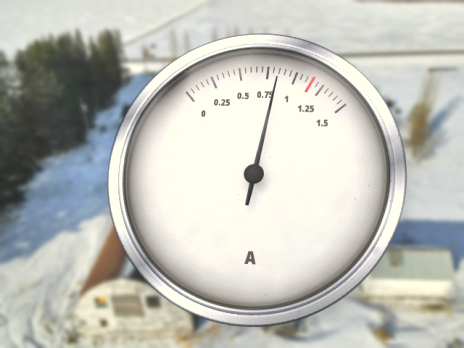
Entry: 0.85A
